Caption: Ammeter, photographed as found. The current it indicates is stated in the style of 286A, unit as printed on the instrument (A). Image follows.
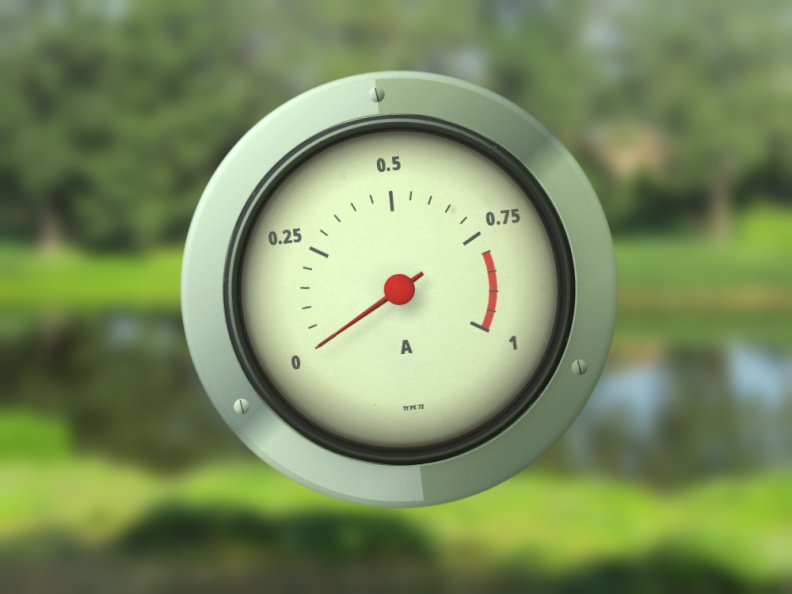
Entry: 0A
